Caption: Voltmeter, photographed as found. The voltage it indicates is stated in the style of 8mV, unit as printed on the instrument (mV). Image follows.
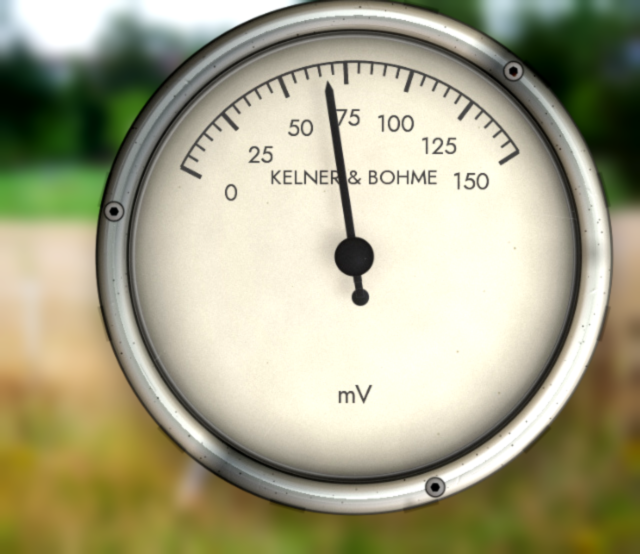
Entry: 67.5mV
